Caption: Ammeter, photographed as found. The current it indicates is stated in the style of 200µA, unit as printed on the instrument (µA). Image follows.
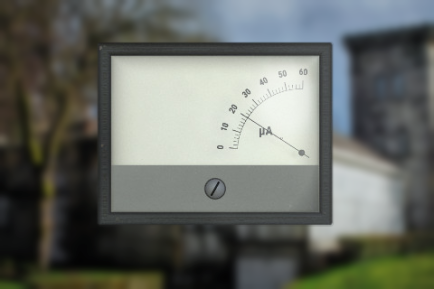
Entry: 20µA
